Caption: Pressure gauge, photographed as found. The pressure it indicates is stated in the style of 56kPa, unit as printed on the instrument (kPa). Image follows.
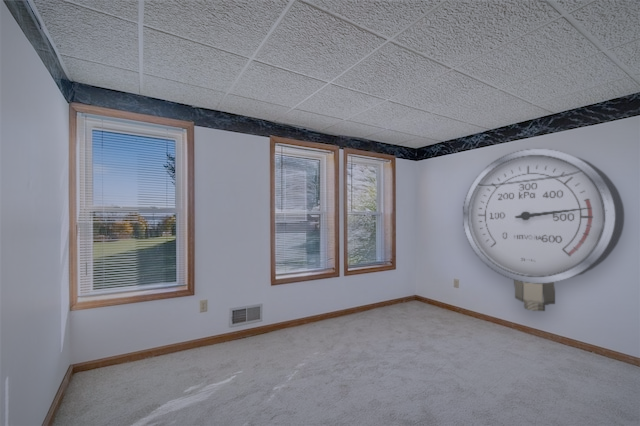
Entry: 480kPa
